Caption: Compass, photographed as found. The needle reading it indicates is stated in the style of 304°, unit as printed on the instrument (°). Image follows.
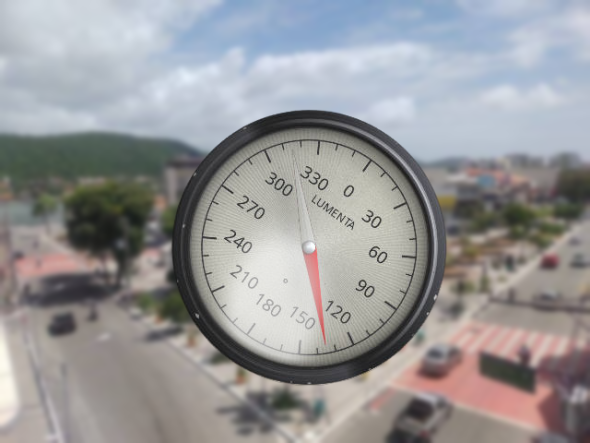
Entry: 135°
